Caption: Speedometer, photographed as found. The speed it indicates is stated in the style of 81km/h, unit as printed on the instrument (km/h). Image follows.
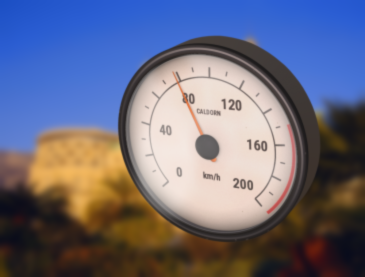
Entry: 80km/h
